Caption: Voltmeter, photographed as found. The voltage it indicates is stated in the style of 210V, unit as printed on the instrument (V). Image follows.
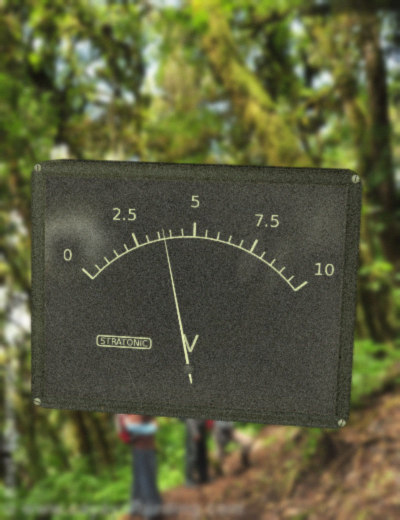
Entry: 3.75V
